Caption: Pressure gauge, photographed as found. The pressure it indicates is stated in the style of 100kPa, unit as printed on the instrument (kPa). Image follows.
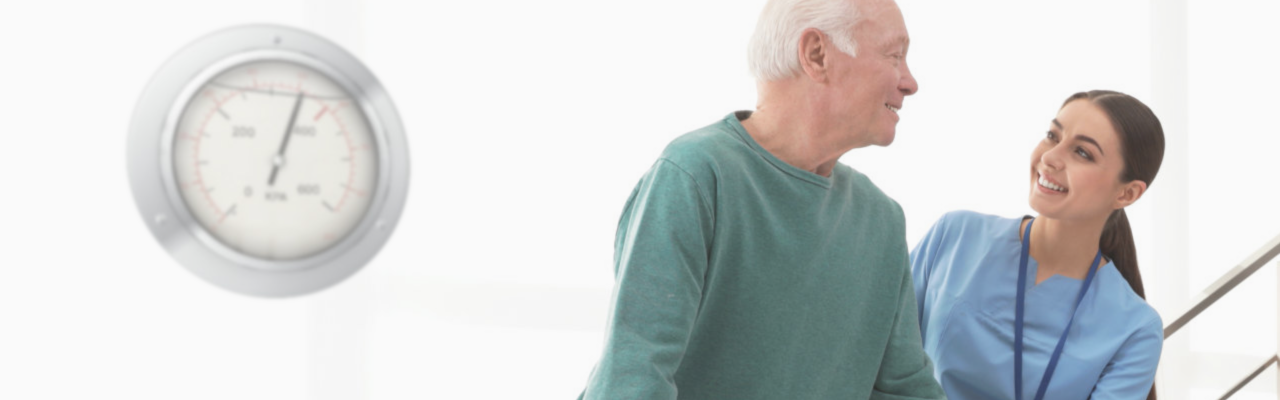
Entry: 350kPa
